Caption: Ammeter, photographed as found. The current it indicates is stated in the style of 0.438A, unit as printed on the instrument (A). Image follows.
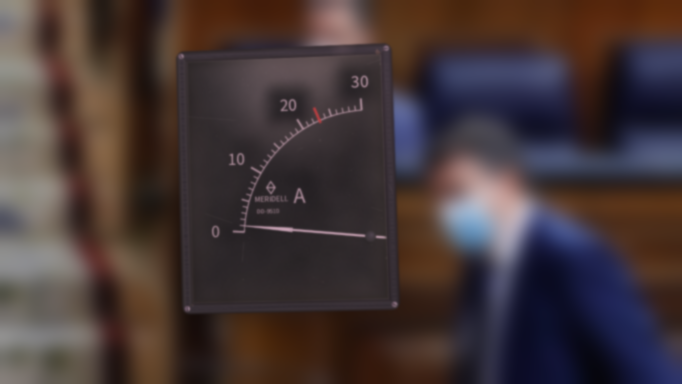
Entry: 1A
